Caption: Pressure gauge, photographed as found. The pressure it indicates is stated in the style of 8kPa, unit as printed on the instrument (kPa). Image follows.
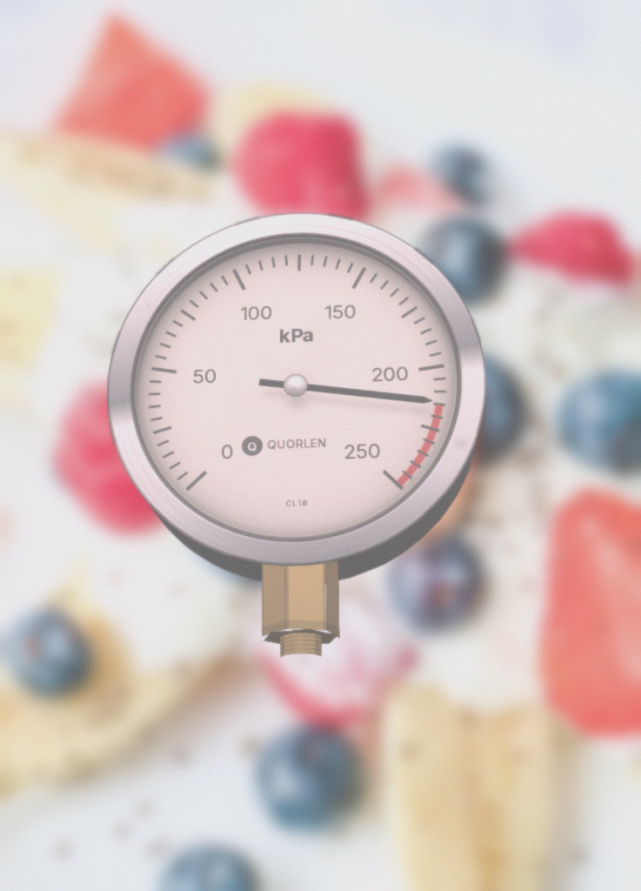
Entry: 215kPa
